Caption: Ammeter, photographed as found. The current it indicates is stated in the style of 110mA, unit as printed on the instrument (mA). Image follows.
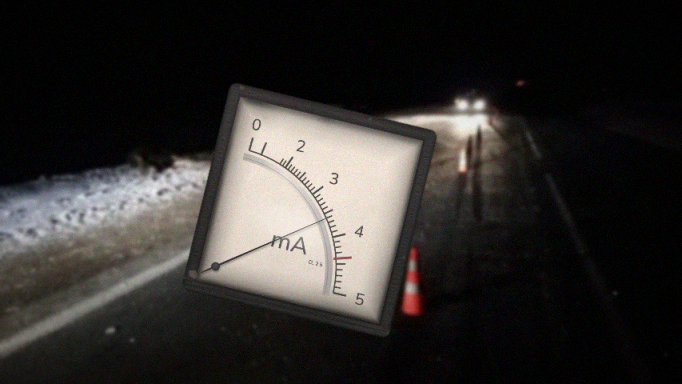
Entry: 3.6mA
